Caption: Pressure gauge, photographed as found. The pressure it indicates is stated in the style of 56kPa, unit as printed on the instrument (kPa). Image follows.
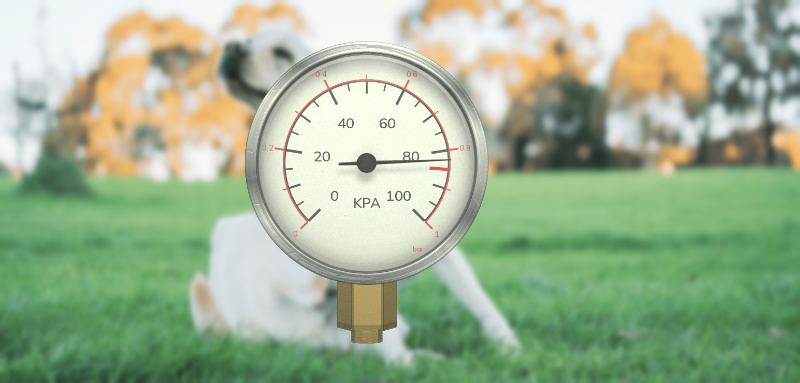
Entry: 82.5kPa
